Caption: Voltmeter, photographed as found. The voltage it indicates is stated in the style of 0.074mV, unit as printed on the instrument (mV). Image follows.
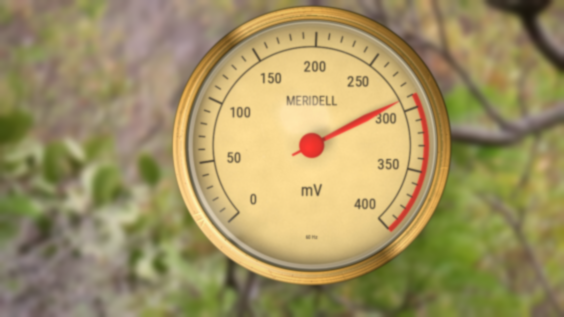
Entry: 290mV
